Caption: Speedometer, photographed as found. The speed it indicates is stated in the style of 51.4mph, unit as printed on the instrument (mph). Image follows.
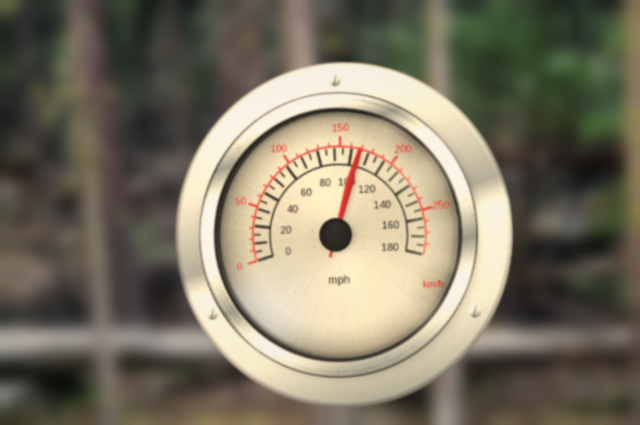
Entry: 105mph
